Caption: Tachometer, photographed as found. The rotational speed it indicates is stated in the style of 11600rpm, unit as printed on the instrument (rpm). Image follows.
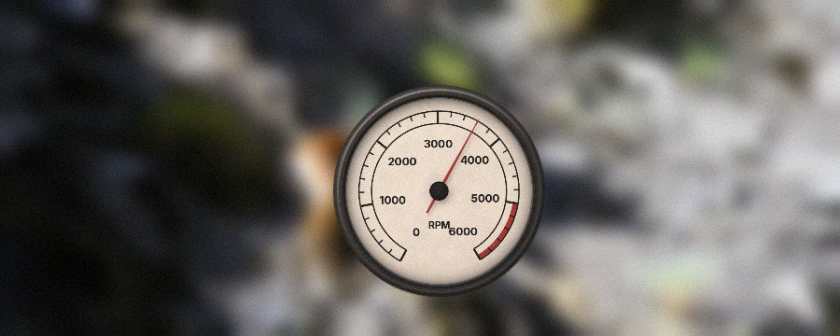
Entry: 3600rpm
